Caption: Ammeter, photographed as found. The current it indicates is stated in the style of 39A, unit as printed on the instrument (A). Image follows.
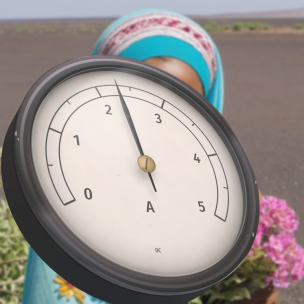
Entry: 2.25A
